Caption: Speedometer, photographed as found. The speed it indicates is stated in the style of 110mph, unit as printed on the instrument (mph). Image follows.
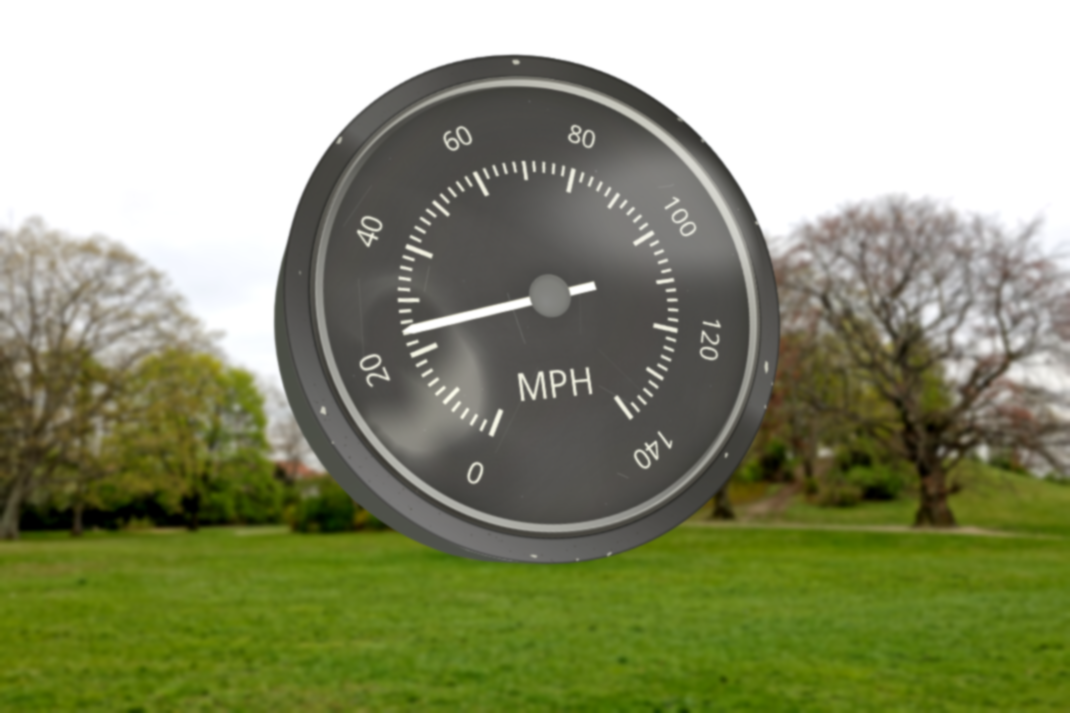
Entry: 24mph
